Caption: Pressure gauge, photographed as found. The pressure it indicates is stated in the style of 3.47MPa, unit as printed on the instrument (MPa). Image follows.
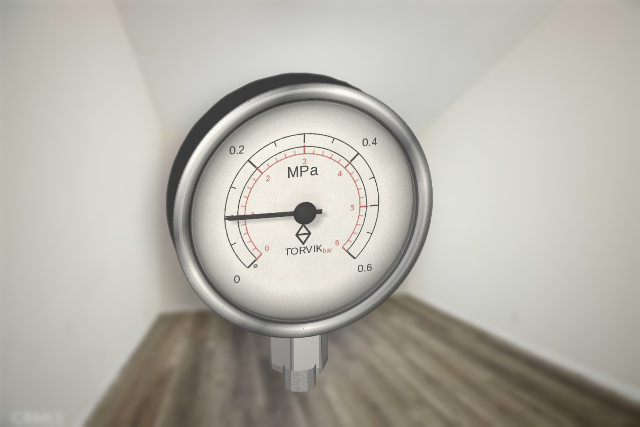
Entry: 0.1MPa
